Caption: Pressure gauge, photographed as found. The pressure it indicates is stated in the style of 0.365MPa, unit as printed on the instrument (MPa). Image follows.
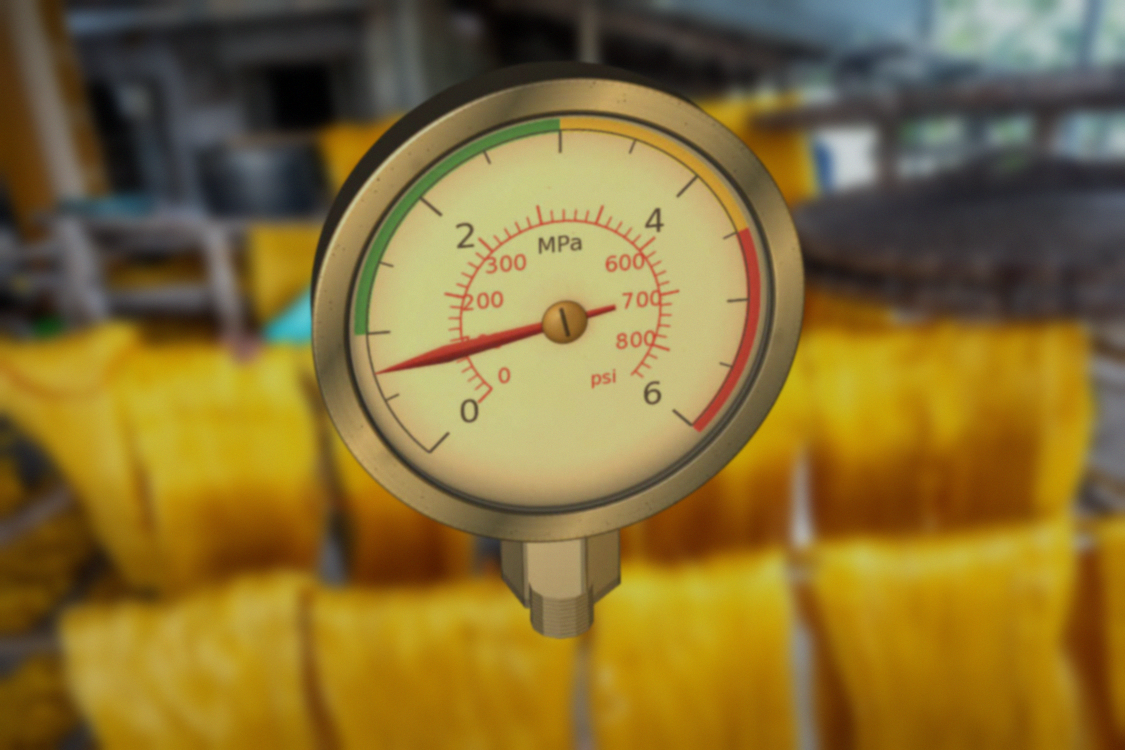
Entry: 0.75MPa
